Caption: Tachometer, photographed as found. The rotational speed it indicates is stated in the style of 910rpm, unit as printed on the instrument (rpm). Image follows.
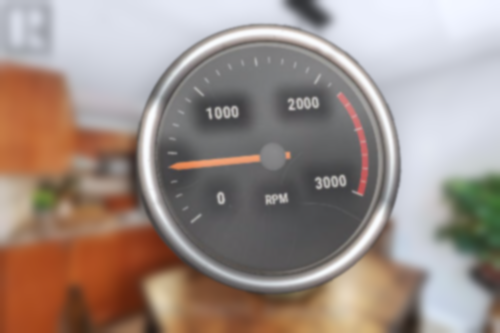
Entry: 400rpm
